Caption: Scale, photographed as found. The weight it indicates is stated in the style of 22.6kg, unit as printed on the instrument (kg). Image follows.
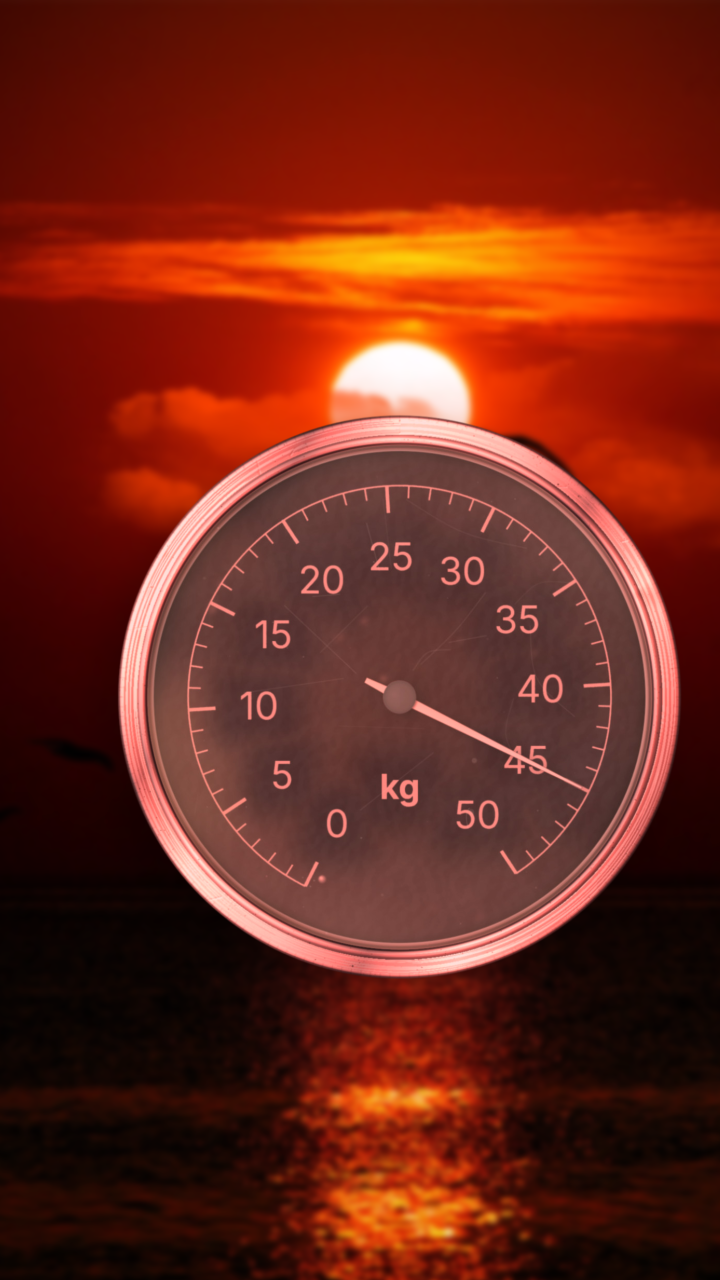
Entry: 45kg
